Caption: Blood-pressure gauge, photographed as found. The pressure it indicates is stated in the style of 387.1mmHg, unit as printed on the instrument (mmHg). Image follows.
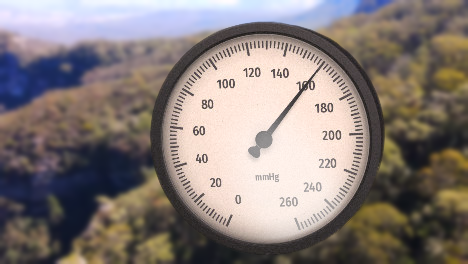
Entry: 160mmHg
